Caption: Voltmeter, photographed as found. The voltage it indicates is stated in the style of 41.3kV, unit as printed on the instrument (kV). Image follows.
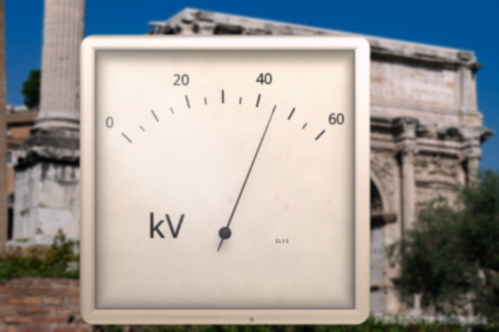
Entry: 45kV
